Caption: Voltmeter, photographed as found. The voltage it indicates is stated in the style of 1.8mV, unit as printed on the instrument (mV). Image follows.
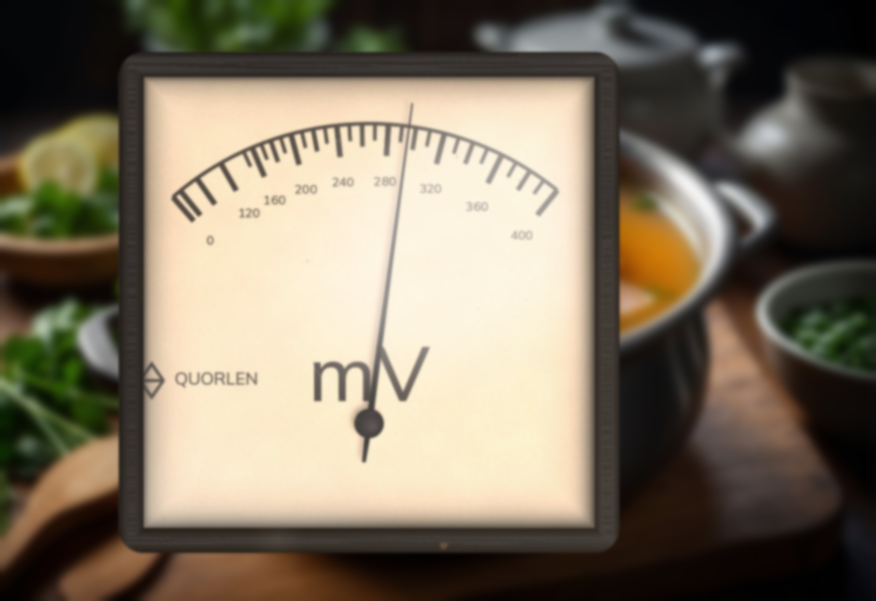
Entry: 295mV
